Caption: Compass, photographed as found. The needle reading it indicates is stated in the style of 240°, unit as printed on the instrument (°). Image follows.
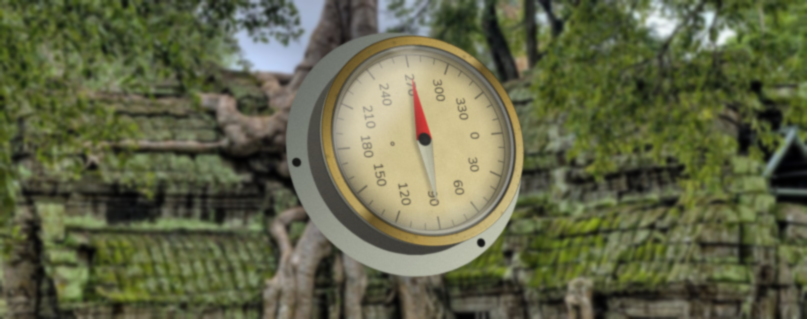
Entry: 270°
